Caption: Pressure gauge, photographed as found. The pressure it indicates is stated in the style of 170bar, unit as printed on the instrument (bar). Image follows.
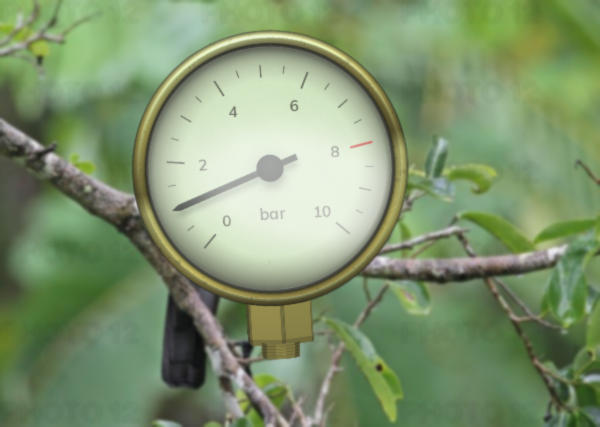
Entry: 1bar
